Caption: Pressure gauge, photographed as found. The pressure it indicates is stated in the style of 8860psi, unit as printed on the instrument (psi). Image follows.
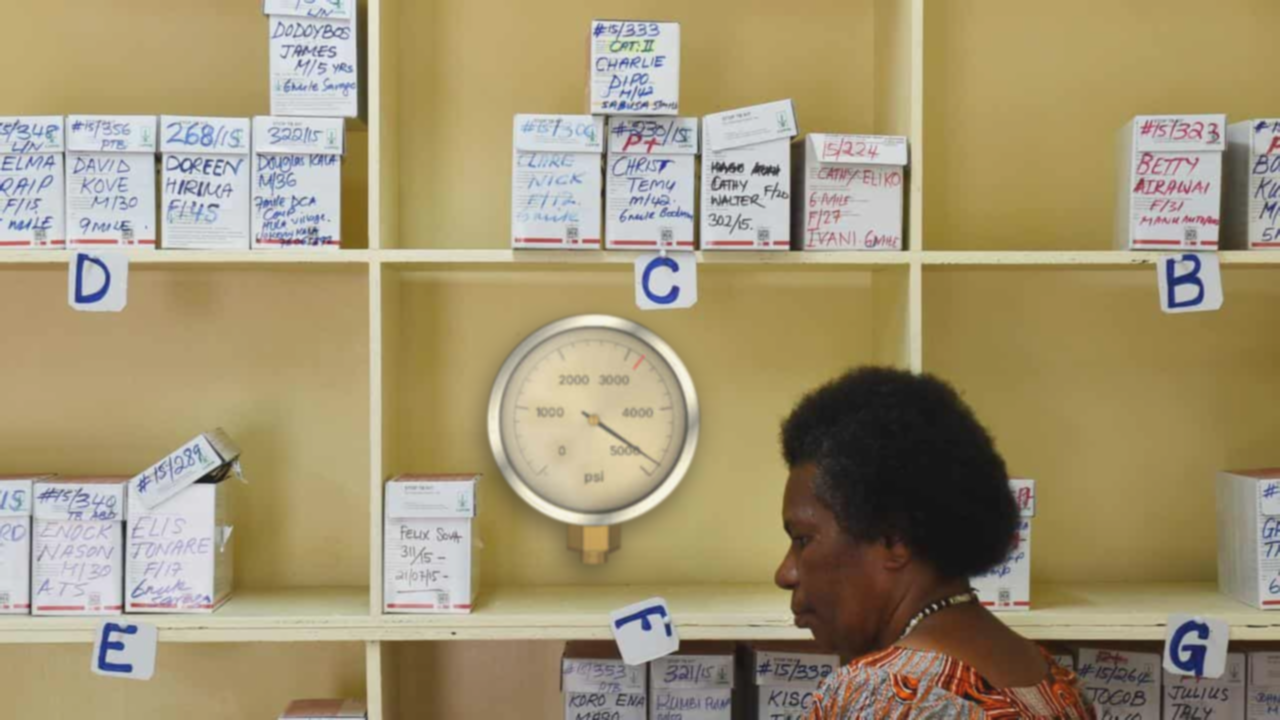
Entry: 4800psi
